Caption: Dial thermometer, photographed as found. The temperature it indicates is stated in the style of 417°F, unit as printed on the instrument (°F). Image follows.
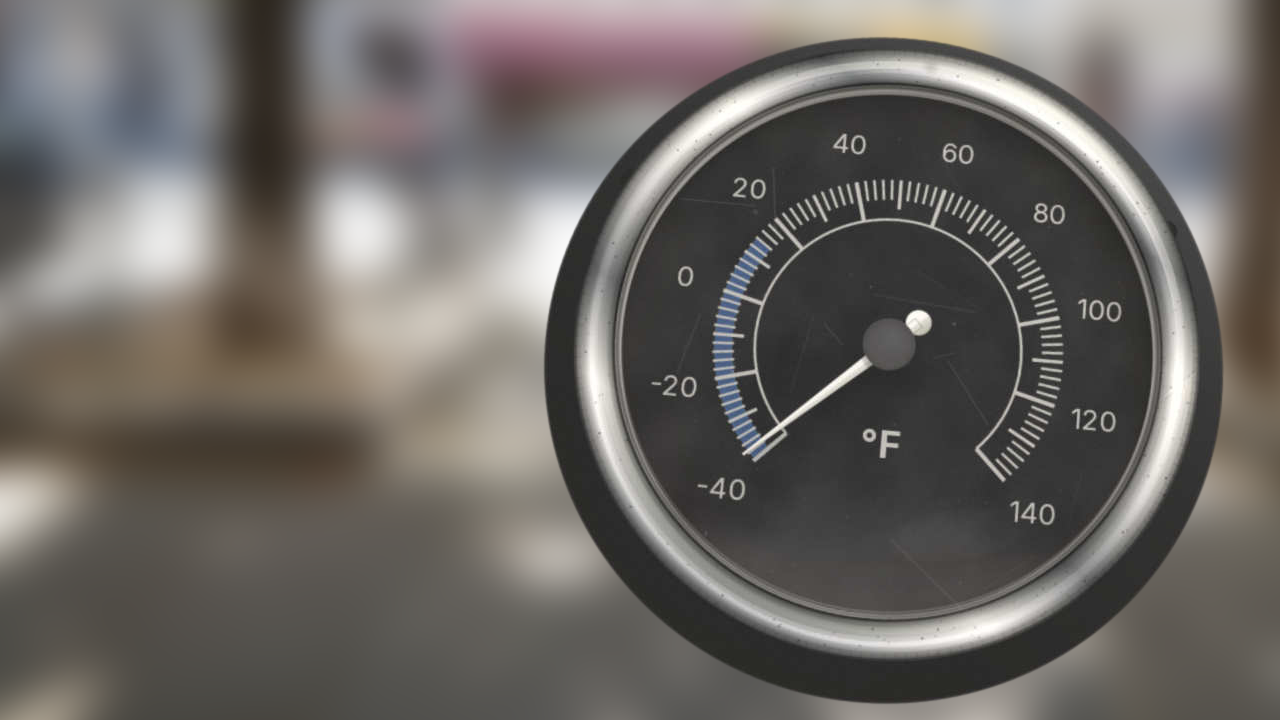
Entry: -38°F
